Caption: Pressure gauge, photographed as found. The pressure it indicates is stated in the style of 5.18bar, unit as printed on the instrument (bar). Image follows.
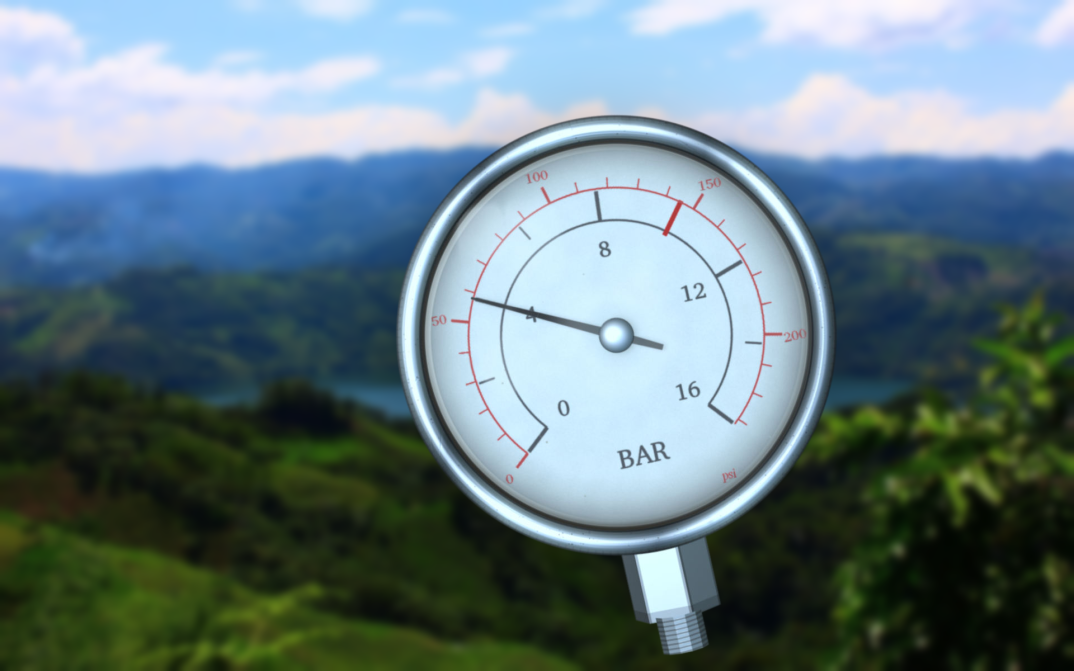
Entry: 4bar
